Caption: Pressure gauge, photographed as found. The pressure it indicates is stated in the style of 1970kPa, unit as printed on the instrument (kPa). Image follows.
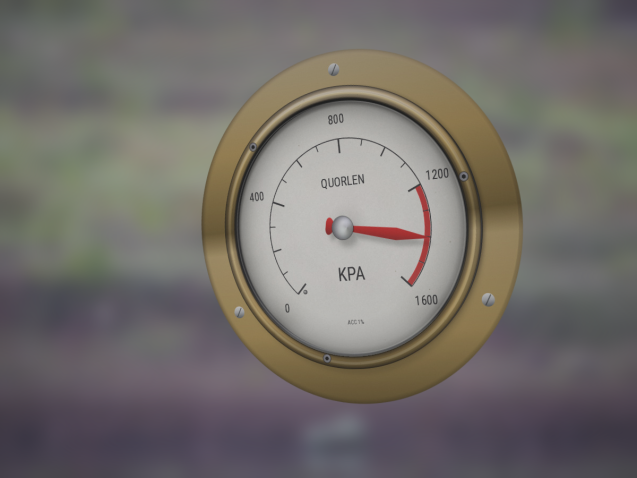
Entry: 1400kPa
